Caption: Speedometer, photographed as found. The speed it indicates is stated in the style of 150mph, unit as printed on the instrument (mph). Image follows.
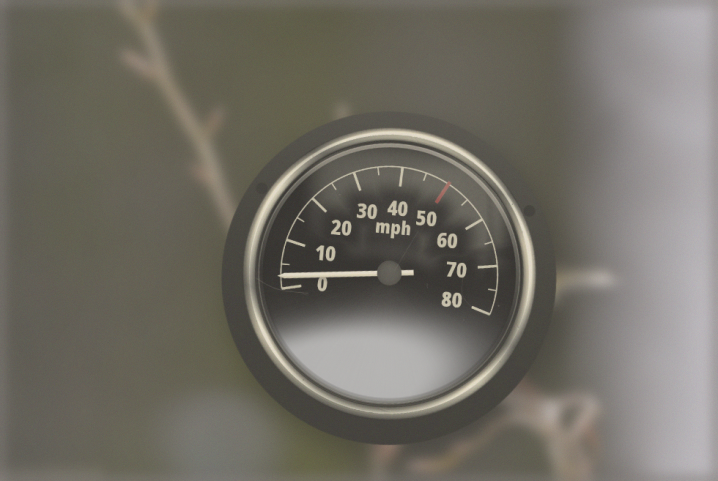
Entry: 2.5mph
